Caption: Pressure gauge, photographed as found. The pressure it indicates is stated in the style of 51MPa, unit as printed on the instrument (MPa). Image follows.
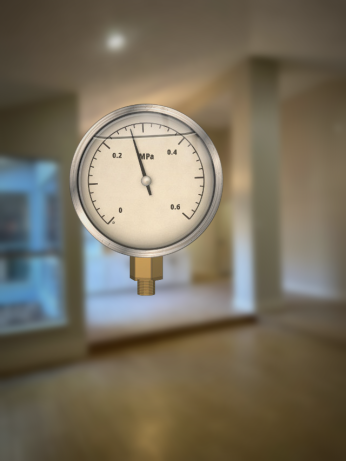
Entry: 0.27MPa
